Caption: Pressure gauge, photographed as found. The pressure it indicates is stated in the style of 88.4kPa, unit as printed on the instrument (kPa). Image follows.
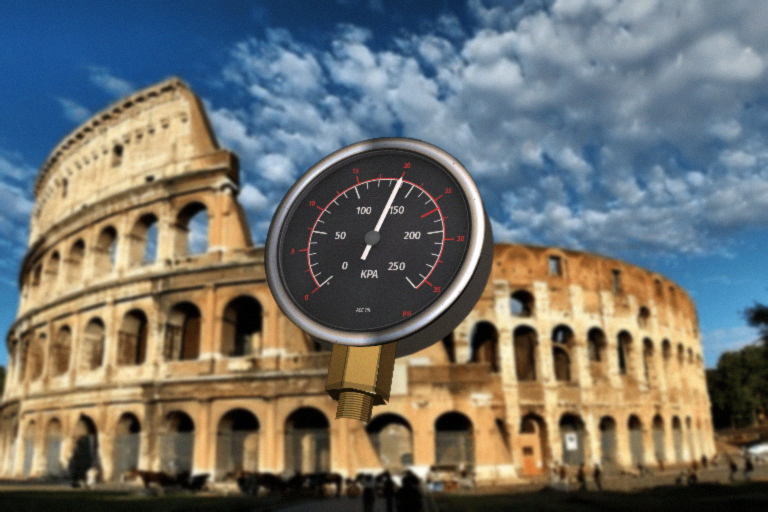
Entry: 140kPa
